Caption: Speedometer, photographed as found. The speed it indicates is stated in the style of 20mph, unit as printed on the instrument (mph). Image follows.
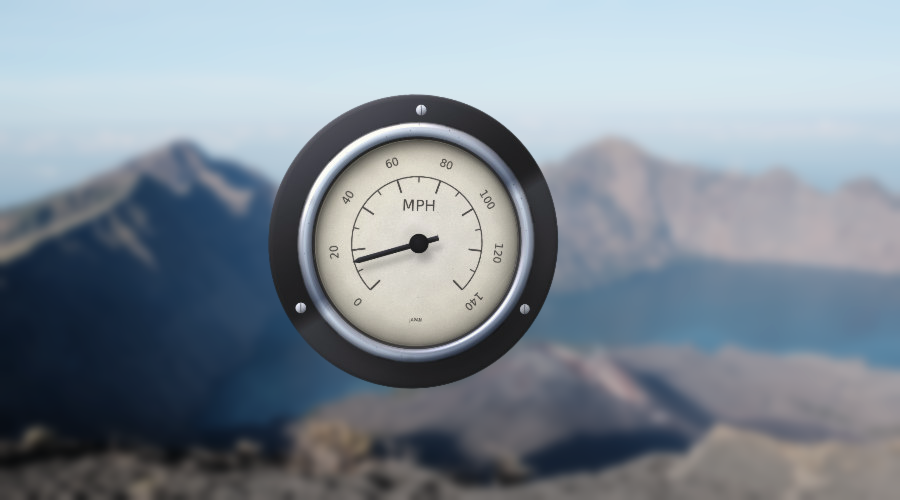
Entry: 15mph
